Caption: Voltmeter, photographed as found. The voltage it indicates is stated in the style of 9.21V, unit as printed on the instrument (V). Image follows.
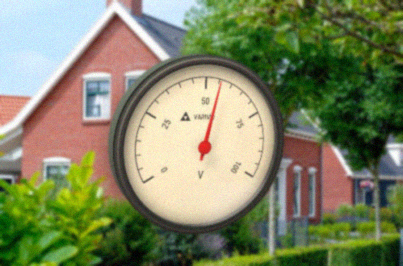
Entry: 55V
